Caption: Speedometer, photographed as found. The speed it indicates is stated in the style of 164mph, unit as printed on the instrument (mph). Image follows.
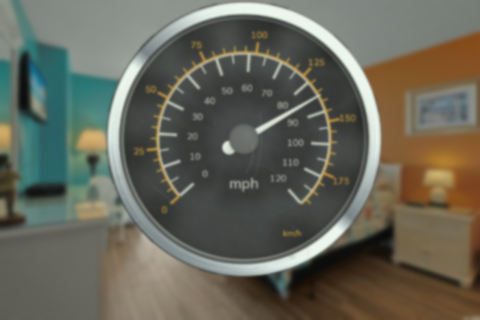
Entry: 85mph
